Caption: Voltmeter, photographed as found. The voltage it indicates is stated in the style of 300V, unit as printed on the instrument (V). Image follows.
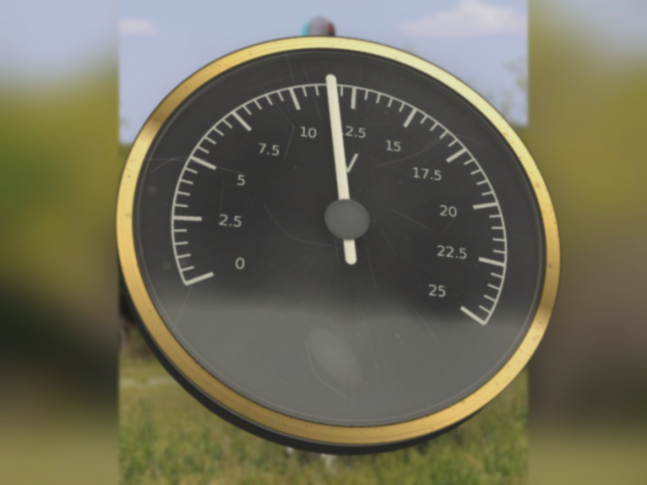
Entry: 11.5V
